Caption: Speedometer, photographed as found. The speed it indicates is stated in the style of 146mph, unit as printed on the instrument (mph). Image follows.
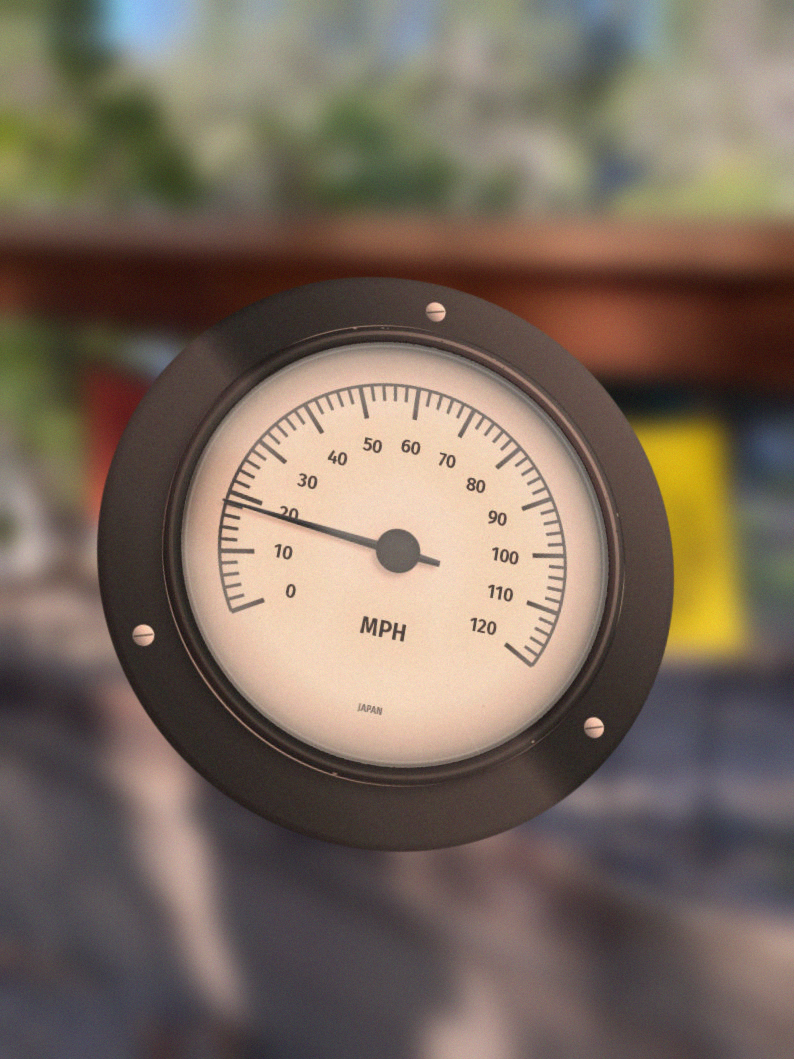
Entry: 18mph
